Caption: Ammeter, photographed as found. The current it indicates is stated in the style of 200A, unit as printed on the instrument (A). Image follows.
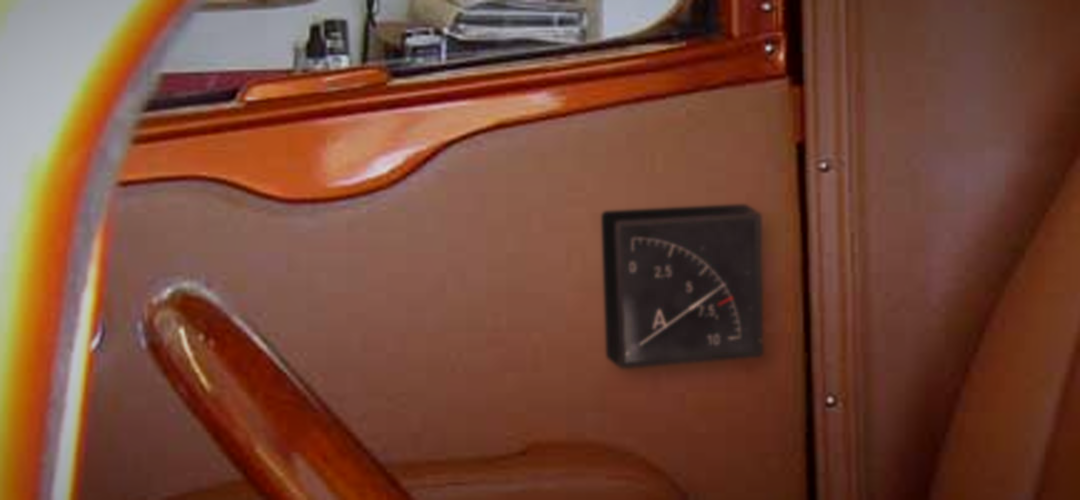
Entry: 6.5A
